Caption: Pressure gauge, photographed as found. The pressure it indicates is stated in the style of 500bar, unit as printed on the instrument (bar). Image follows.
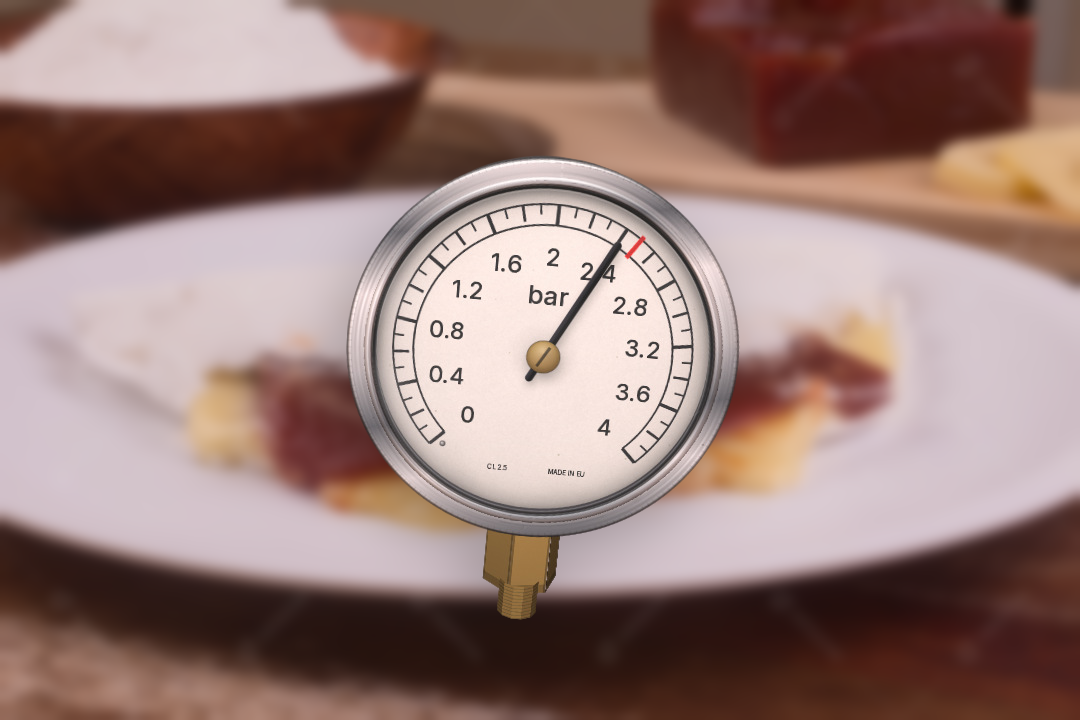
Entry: 2.4bar
